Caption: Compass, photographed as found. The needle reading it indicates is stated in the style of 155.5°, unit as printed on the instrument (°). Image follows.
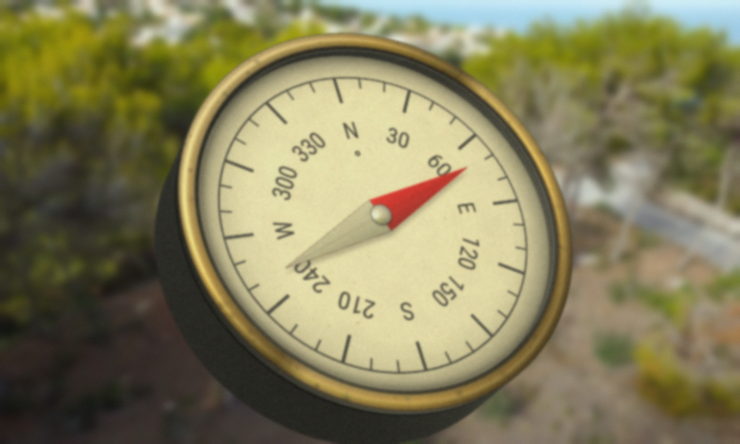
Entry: 70°
